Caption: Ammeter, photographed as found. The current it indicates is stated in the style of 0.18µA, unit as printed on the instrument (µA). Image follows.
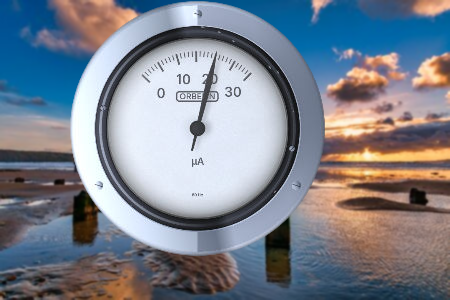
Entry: 20µA
